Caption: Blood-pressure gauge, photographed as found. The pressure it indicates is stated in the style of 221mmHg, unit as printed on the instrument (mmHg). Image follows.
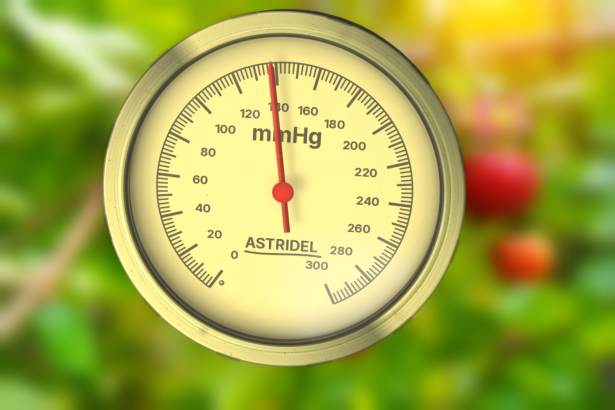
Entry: 138mmHg
